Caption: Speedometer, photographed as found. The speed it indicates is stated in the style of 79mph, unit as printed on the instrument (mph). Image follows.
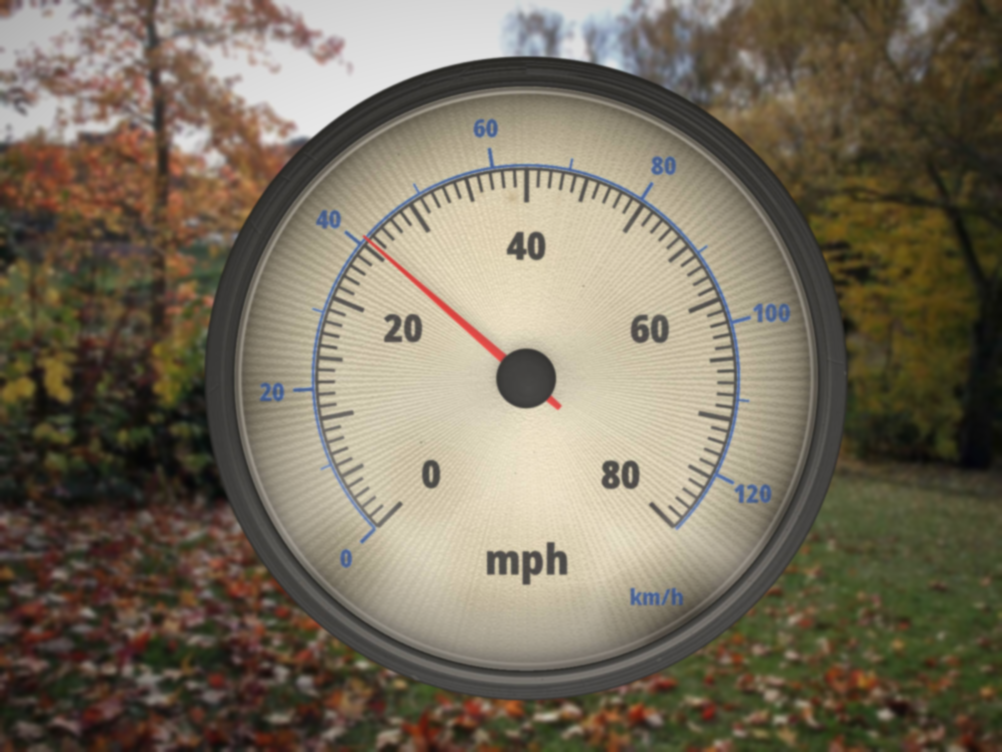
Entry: 25.5mph
